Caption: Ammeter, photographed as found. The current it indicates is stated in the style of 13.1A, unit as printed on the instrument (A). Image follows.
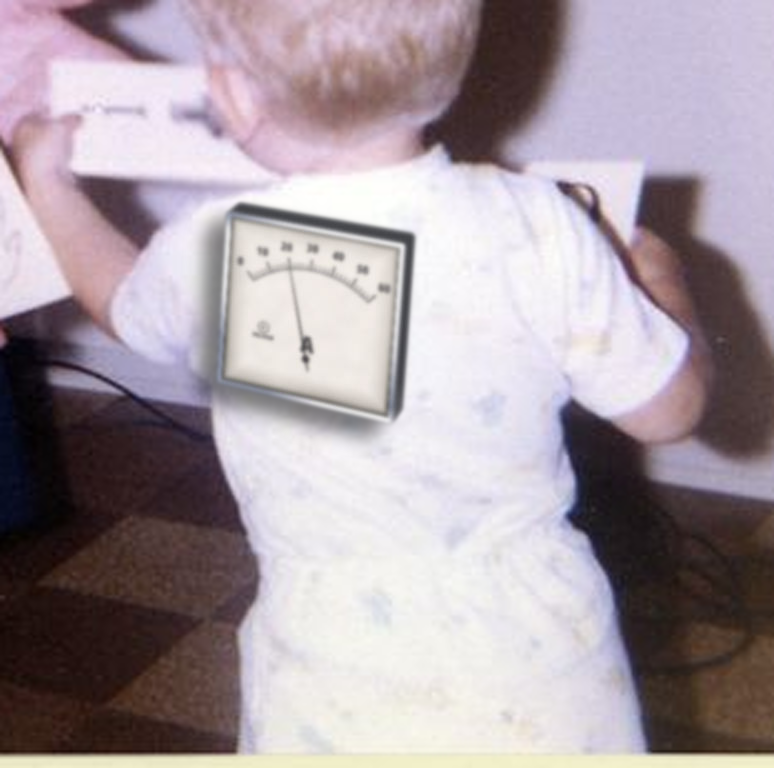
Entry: 20A
